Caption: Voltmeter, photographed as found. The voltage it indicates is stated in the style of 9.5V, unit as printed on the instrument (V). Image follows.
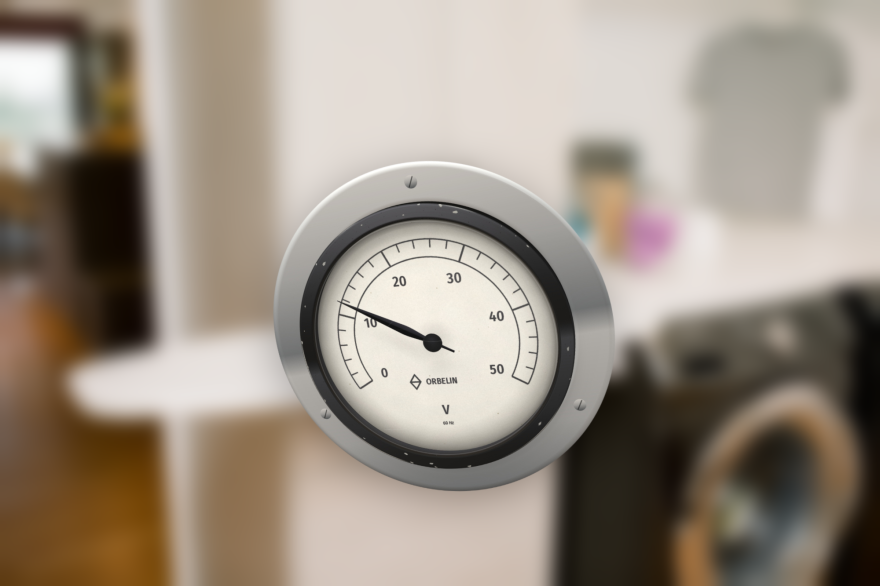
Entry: 12V
